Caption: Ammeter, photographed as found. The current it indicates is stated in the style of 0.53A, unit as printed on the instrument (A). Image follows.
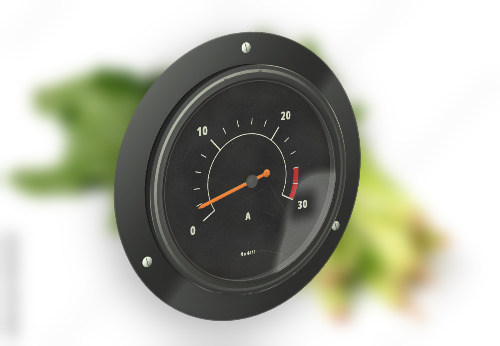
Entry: 2A
